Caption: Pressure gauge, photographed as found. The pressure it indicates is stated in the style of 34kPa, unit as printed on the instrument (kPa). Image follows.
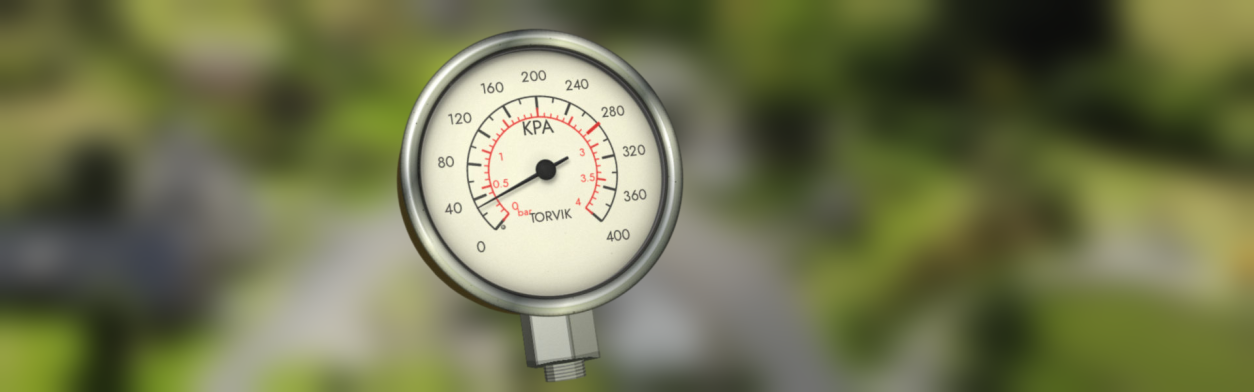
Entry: 30kPa
